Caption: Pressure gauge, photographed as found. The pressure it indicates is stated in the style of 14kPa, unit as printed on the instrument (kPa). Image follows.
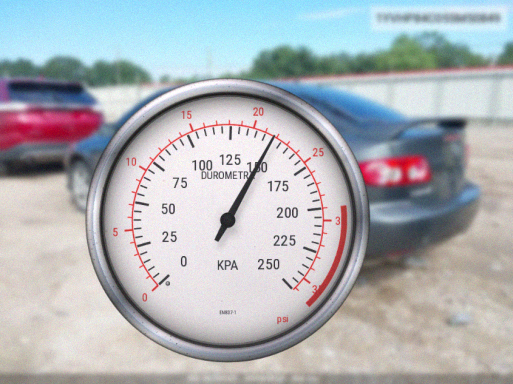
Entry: 150kPa
